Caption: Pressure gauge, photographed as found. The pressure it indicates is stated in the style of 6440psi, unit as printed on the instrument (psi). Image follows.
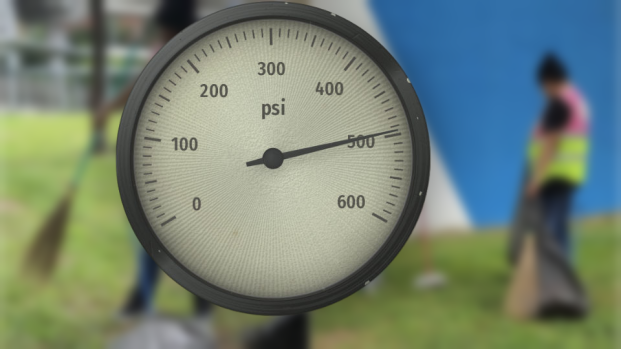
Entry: 495psi
